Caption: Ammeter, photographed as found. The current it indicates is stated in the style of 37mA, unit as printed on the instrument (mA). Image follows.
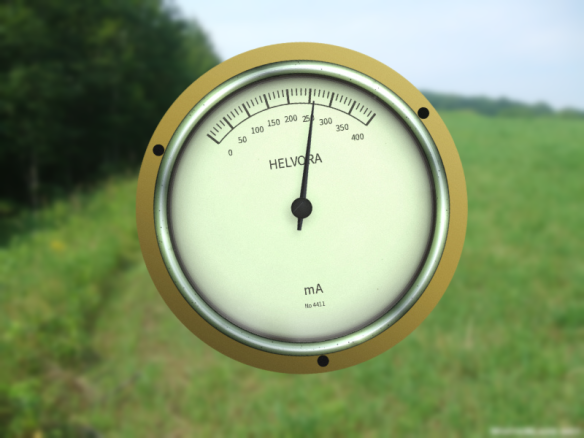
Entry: 260mA
